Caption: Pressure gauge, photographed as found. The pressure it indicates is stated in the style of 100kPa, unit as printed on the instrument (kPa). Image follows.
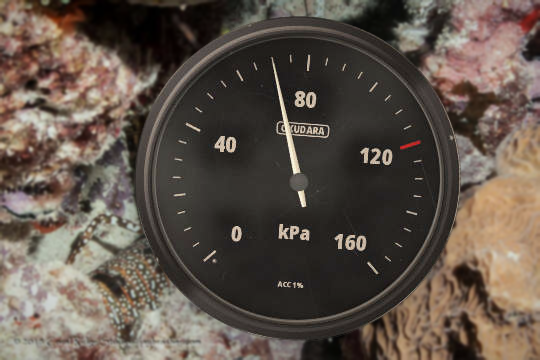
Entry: 70kPa
